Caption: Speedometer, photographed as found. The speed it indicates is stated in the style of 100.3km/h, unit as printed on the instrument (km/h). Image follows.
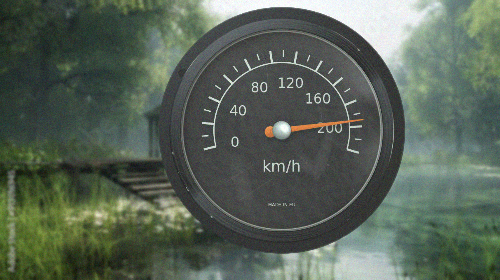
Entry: 195km/h
